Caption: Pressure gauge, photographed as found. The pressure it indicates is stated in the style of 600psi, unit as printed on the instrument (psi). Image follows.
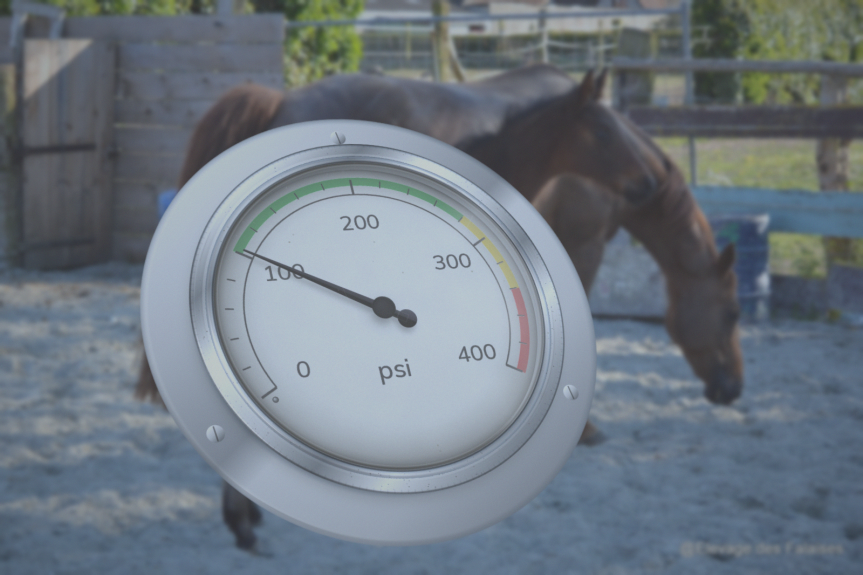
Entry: 100psi
